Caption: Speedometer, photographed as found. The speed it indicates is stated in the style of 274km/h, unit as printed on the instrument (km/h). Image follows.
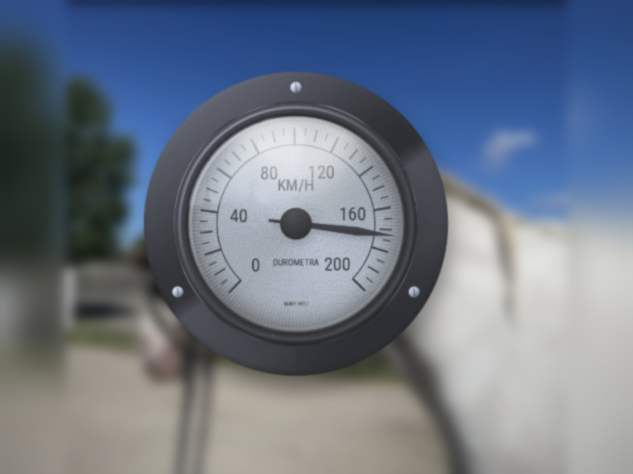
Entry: 172.5km/h
